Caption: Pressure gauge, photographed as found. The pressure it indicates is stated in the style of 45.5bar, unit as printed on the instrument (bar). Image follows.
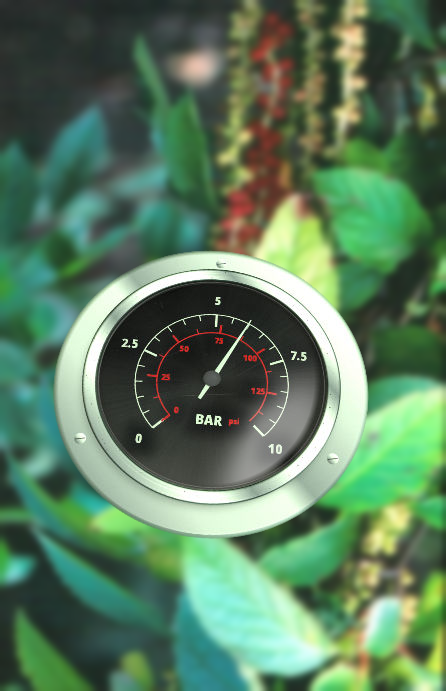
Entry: 6bar
